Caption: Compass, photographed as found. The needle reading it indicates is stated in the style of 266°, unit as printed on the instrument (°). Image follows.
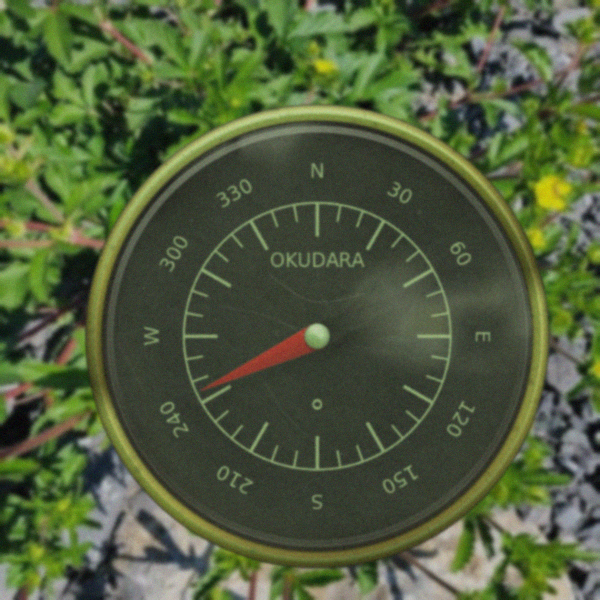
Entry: 245°
